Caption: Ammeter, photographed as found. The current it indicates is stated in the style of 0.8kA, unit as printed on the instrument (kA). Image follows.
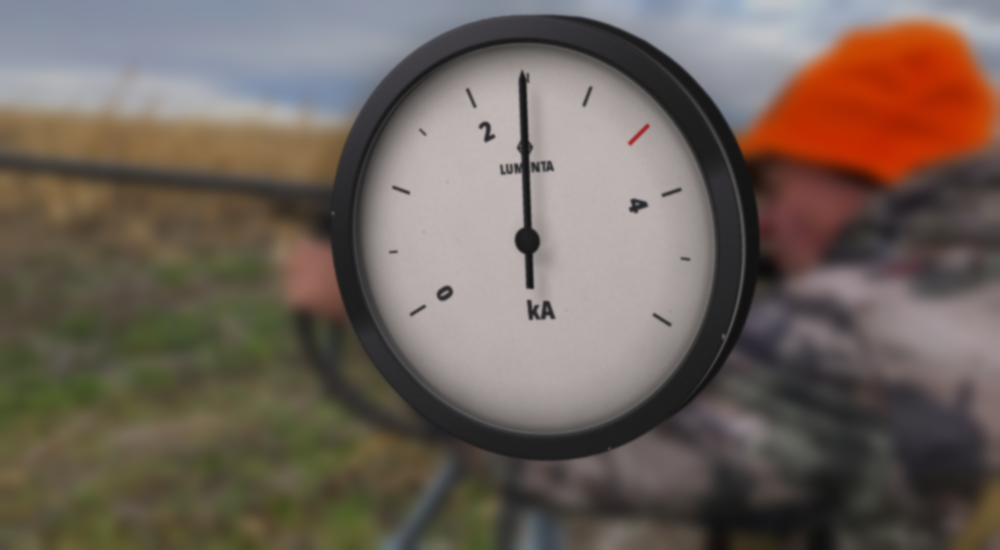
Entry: 2.5kA
